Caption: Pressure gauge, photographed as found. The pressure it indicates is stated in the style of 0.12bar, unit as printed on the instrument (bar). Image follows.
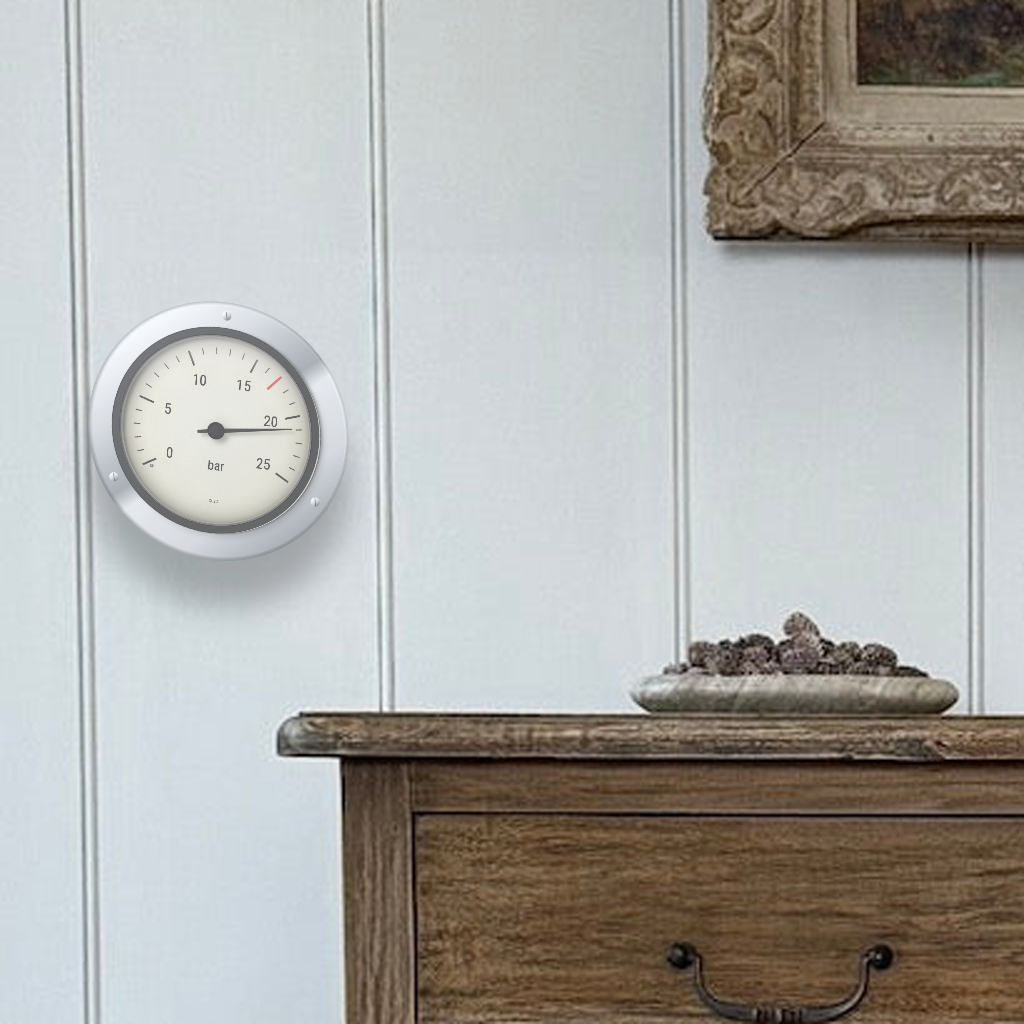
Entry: 21bar
